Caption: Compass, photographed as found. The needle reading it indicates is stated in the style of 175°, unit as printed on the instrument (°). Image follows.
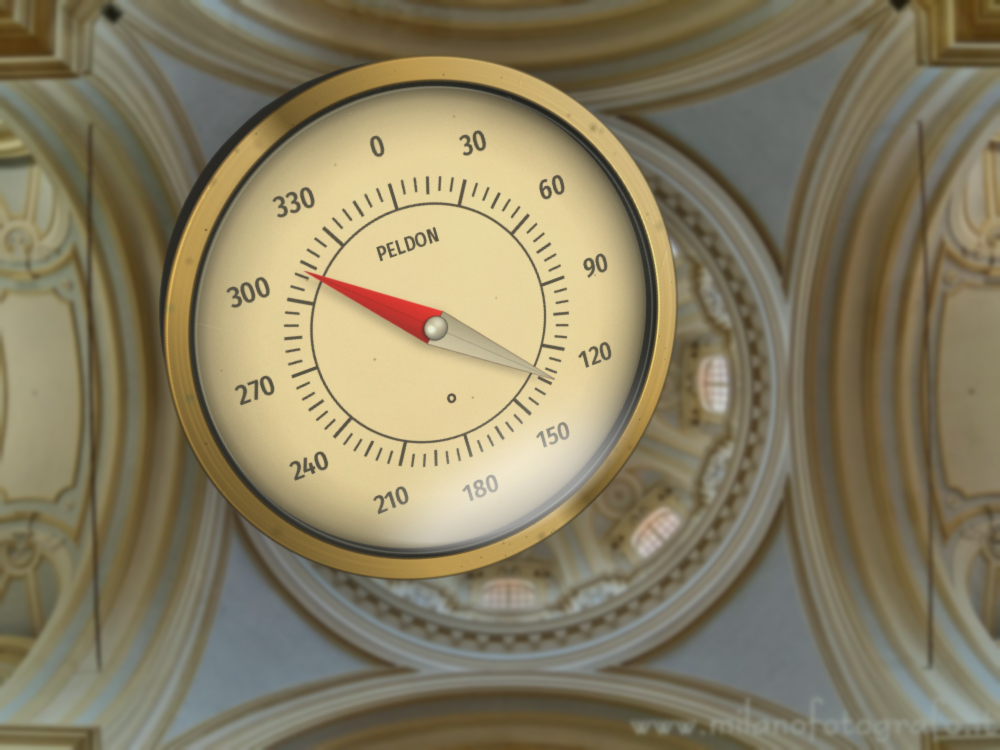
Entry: 312.5°
